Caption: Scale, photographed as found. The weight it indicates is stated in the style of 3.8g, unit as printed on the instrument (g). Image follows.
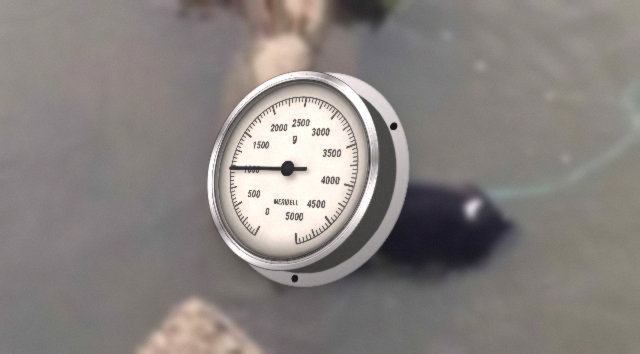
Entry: 1000g
